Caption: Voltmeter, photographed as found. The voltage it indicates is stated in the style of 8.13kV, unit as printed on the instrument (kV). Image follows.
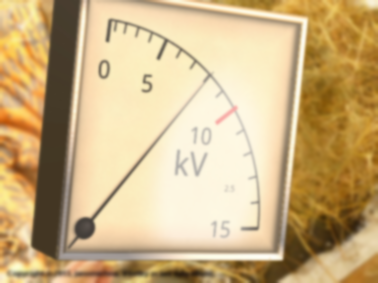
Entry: 8kV
